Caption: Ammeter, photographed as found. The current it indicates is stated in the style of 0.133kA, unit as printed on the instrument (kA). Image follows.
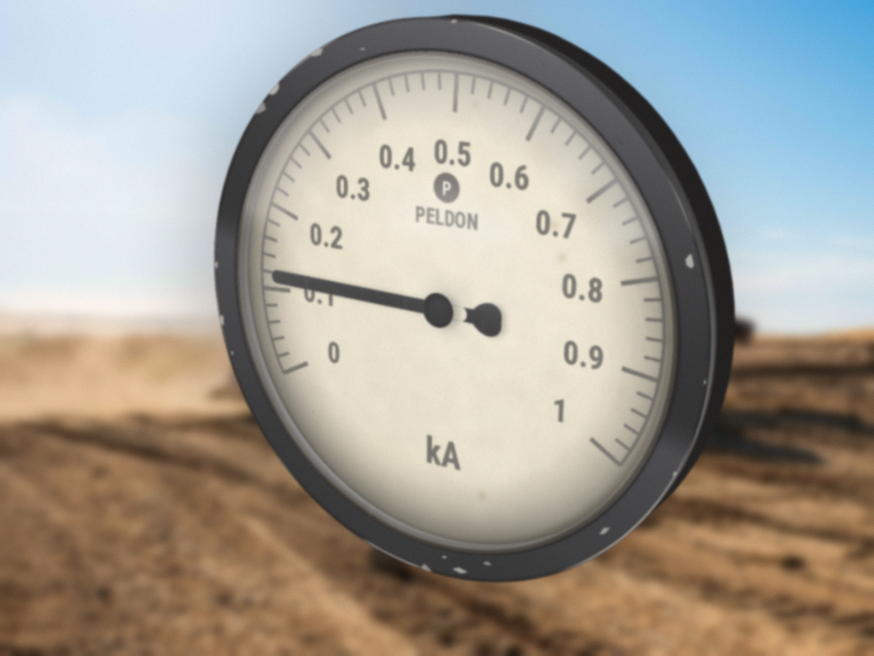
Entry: 0.12kA
